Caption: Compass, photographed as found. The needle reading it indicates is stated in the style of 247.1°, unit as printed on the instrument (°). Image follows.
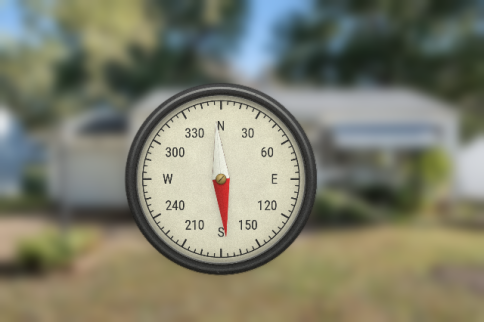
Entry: 175°
